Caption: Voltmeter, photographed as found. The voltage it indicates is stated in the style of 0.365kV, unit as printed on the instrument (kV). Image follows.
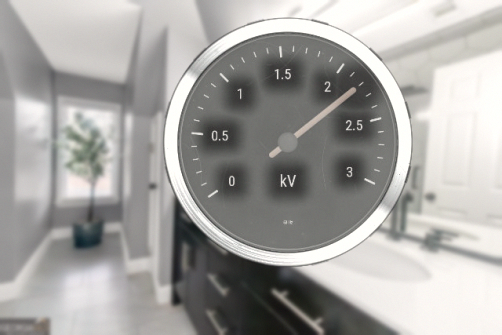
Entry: 2.2kV
